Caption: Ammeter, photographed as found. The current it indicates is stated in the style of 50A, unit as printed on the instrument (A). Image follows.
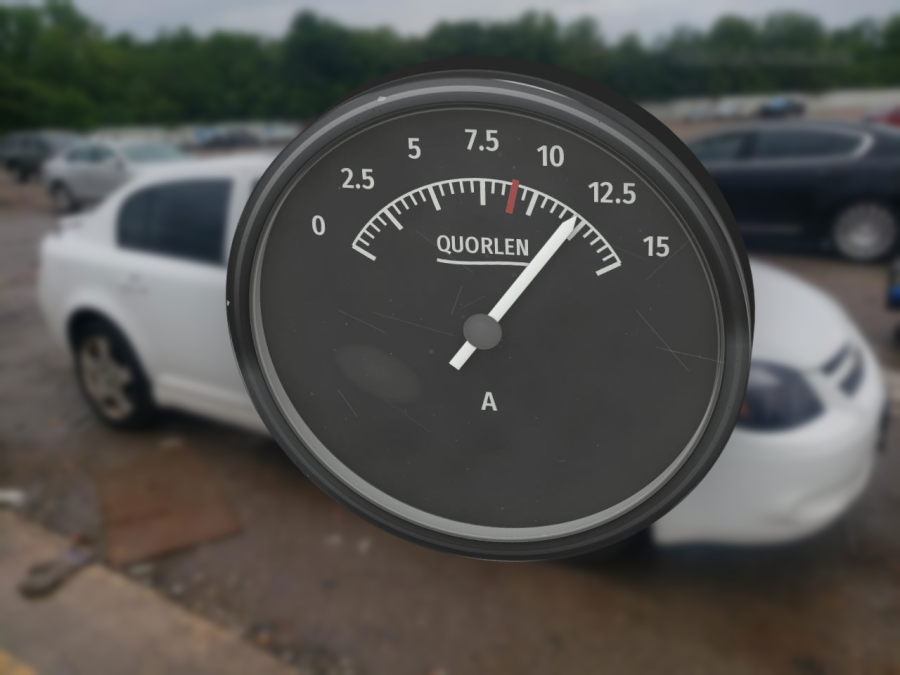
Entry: 12A
